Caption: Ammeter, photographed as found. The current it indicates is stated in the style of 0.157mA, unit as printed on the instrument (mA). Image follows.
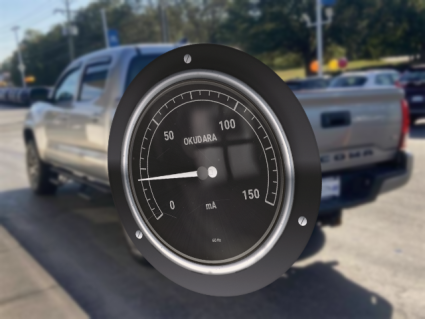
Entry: 20mA
